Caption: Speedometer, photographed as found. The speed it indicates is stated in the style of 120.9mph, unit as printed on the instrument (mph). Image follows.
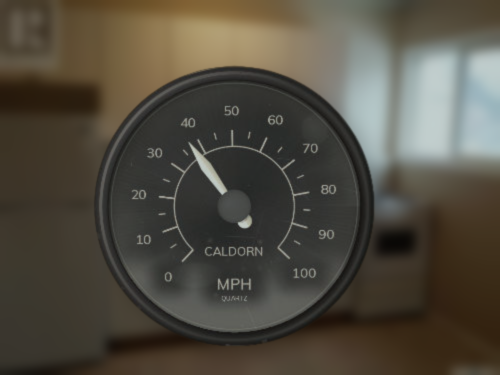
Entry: 37.5mph
